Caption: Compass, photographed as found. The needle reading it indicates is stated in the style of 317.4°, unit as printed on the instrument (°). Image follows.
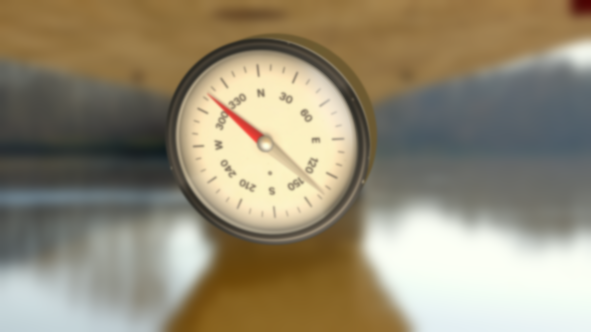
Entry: 315°
